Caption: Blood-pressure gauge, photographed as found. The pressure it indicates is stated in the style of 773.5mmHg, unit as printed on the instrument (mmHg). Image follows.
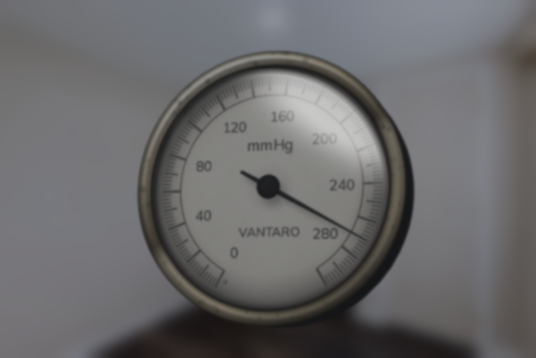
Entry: 270mmHg
